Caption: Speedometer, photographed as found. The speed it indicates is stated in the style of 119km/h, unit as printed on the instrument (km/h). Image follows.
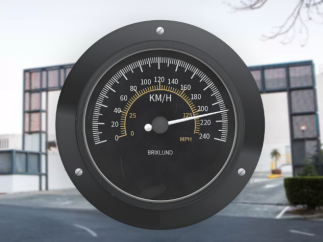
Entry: 210km/h
